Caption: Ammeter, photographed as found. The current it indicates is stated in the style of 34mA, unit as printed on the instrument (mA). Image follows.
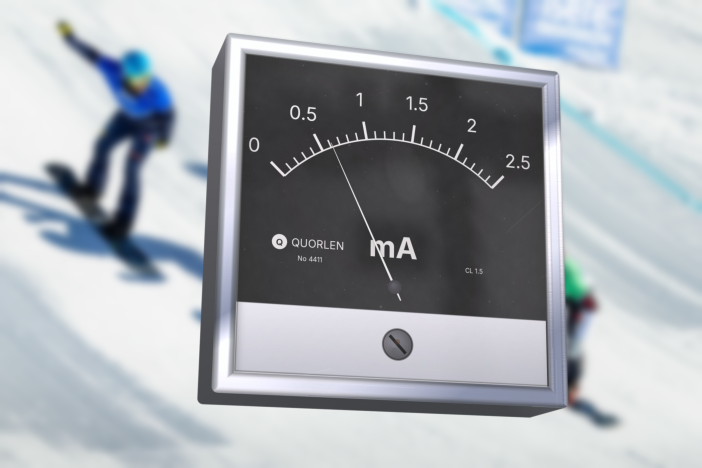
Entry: 0.6mA
